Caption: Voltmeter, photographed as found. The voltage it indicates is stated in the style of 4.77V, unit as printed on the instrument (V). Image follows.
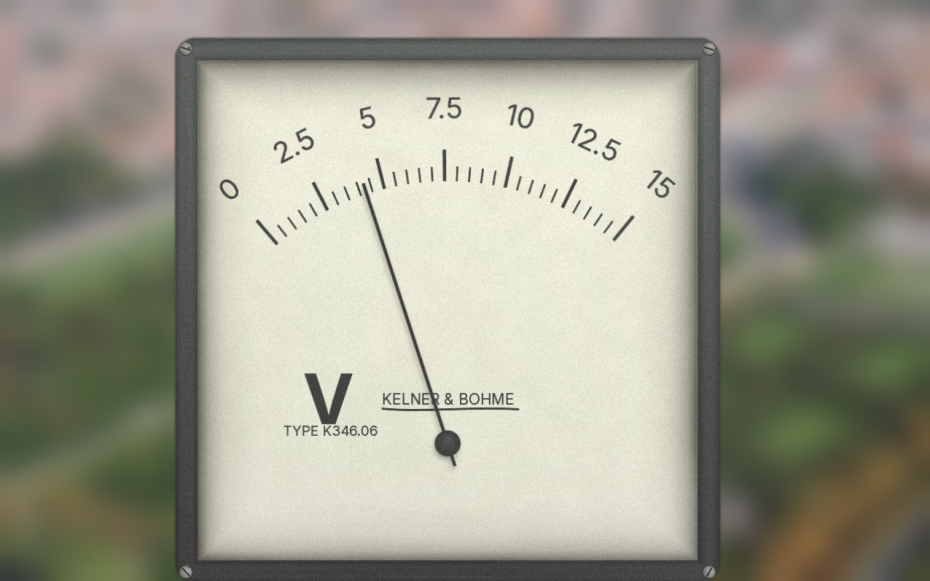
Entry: 4.25V
